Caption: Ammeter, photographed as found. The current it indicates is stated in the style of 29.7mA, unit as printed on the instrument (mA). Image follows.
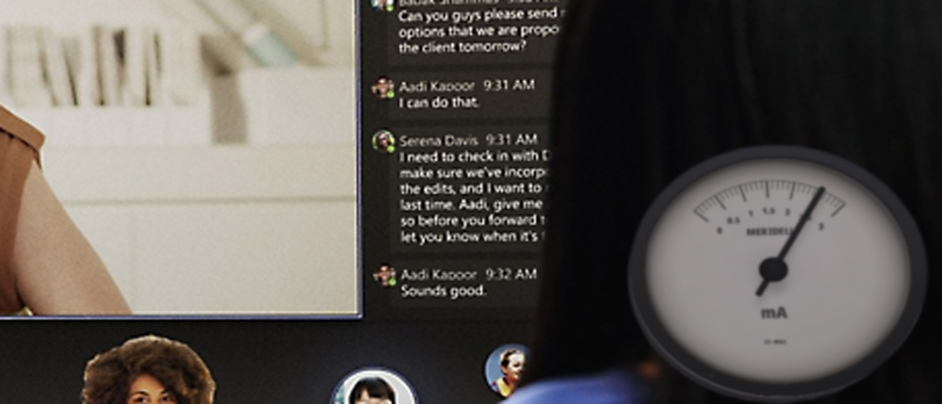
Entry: 2.5mA
